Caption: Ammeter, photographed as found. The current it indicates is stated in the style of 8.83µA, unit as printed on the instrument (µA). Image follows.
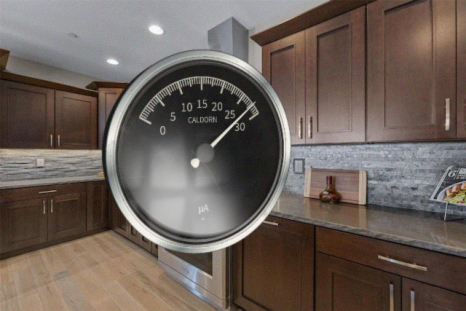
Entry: 27.5µA
